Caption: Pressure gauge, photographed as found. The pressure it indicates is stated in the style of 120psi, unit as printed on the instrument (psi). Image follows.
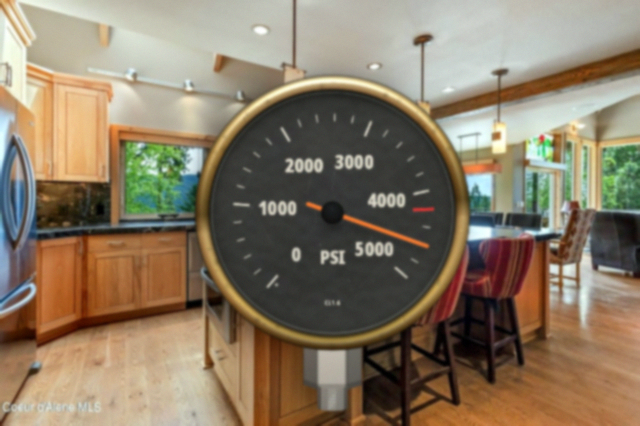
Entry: 4600psi
